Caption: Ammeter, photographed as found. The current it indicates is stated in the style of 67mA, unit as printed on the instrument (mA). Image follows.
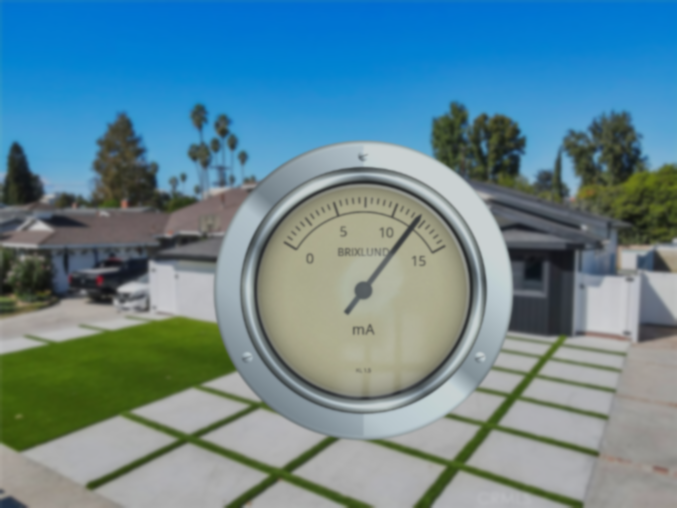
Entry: 12mA
